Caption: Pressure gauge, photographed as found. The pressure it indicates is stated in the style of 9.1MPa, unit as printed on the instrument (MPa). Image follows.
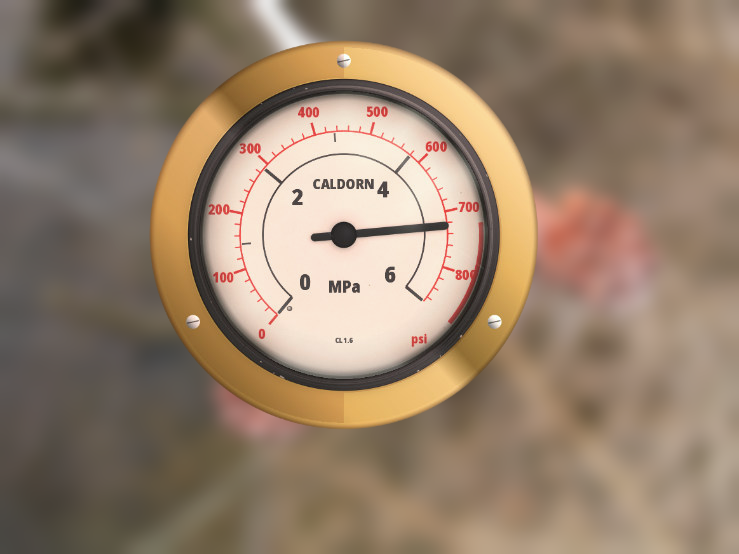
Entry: 5MPa
